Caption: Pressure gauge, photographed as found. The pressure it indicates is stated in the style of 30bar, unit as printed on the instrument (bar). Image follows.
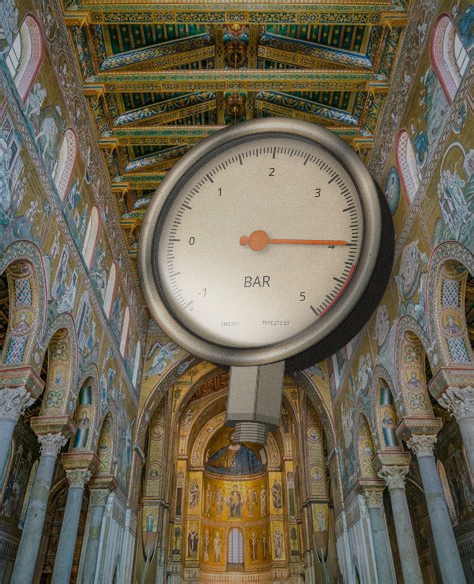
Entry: 4bar
